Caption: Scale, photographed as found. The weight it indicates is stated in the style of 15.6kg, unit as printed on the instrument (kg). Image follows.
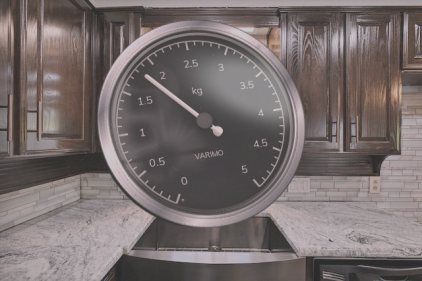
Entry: 1.8kg
